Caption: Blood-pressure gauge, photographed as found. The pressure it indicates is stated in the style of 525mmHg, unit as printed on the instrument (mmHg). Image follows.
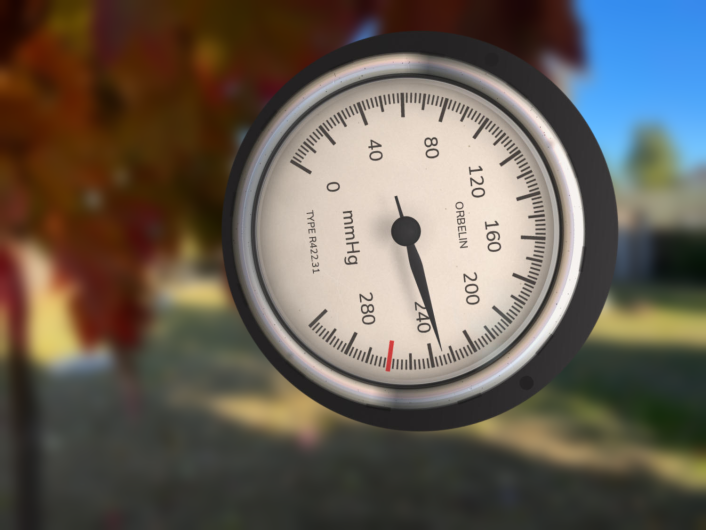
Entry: 234mmHg
